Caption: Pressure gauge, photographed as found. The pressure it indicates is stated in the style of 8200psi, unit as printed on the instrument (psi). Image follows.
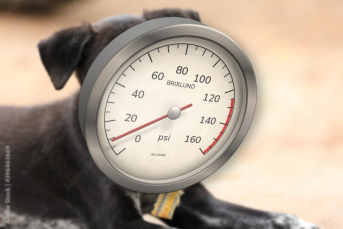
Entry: 10psi
